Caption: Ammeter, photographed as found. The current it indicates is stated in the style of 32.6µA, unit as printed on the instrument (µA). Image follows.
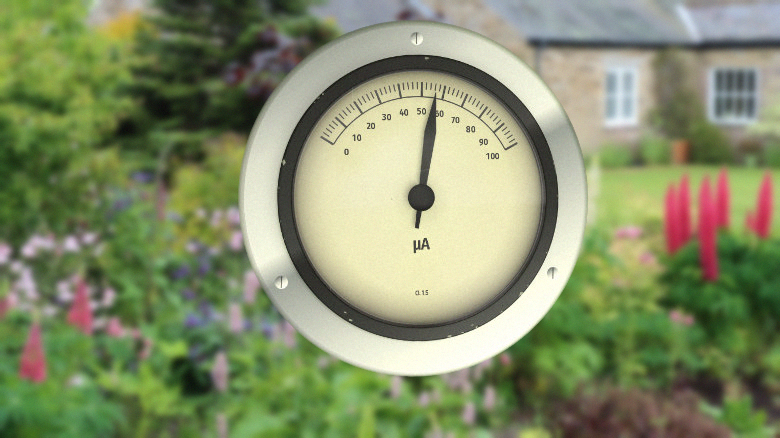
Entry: 56µA
